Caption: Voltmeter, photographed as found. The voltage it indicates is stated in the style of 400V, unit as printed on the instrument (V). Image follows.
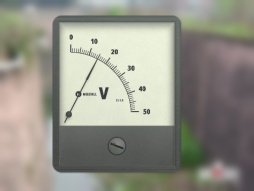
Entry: 15V
